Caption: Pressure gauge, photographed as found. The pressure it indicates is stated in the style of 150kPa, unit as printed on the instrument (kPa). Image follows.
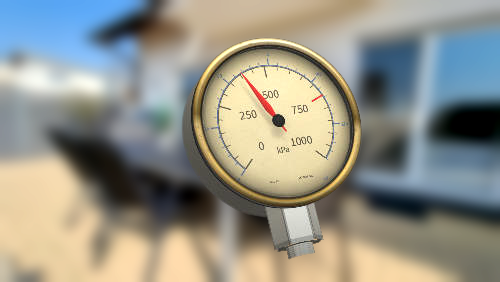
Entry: 400kPa
